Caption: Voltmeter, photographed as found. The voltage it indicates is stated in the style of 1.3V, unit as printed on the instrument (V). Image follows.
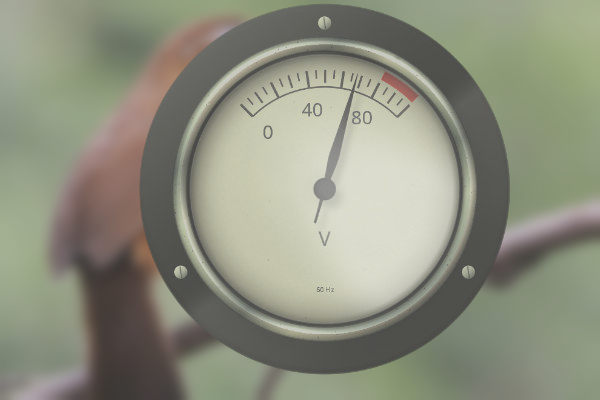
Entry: 67.5V
